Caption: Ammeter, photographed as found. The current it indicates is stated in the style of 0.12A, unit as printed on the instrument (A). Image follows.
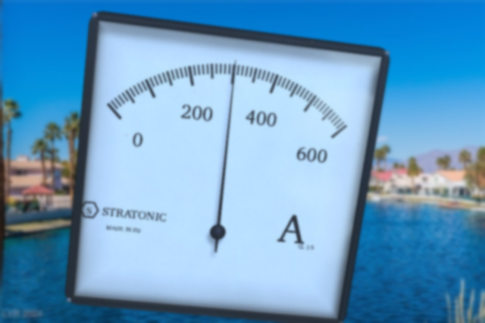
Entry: 300A
